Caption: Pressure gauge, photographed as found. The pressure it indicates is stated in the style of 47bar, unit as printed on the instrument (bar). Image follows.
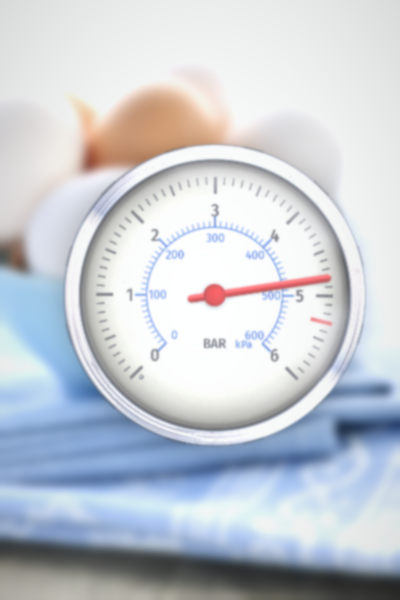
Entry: 4.8bar
